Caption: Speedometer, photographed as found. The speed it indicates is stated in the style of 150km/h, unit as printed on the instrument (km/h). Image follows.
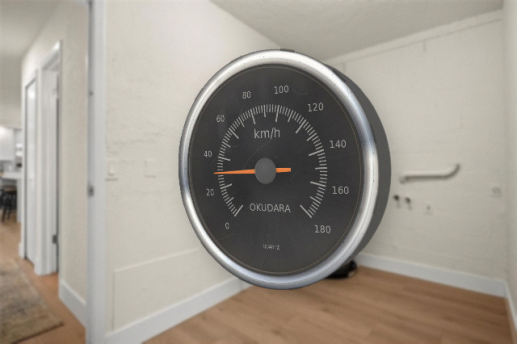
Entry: 30km/h
